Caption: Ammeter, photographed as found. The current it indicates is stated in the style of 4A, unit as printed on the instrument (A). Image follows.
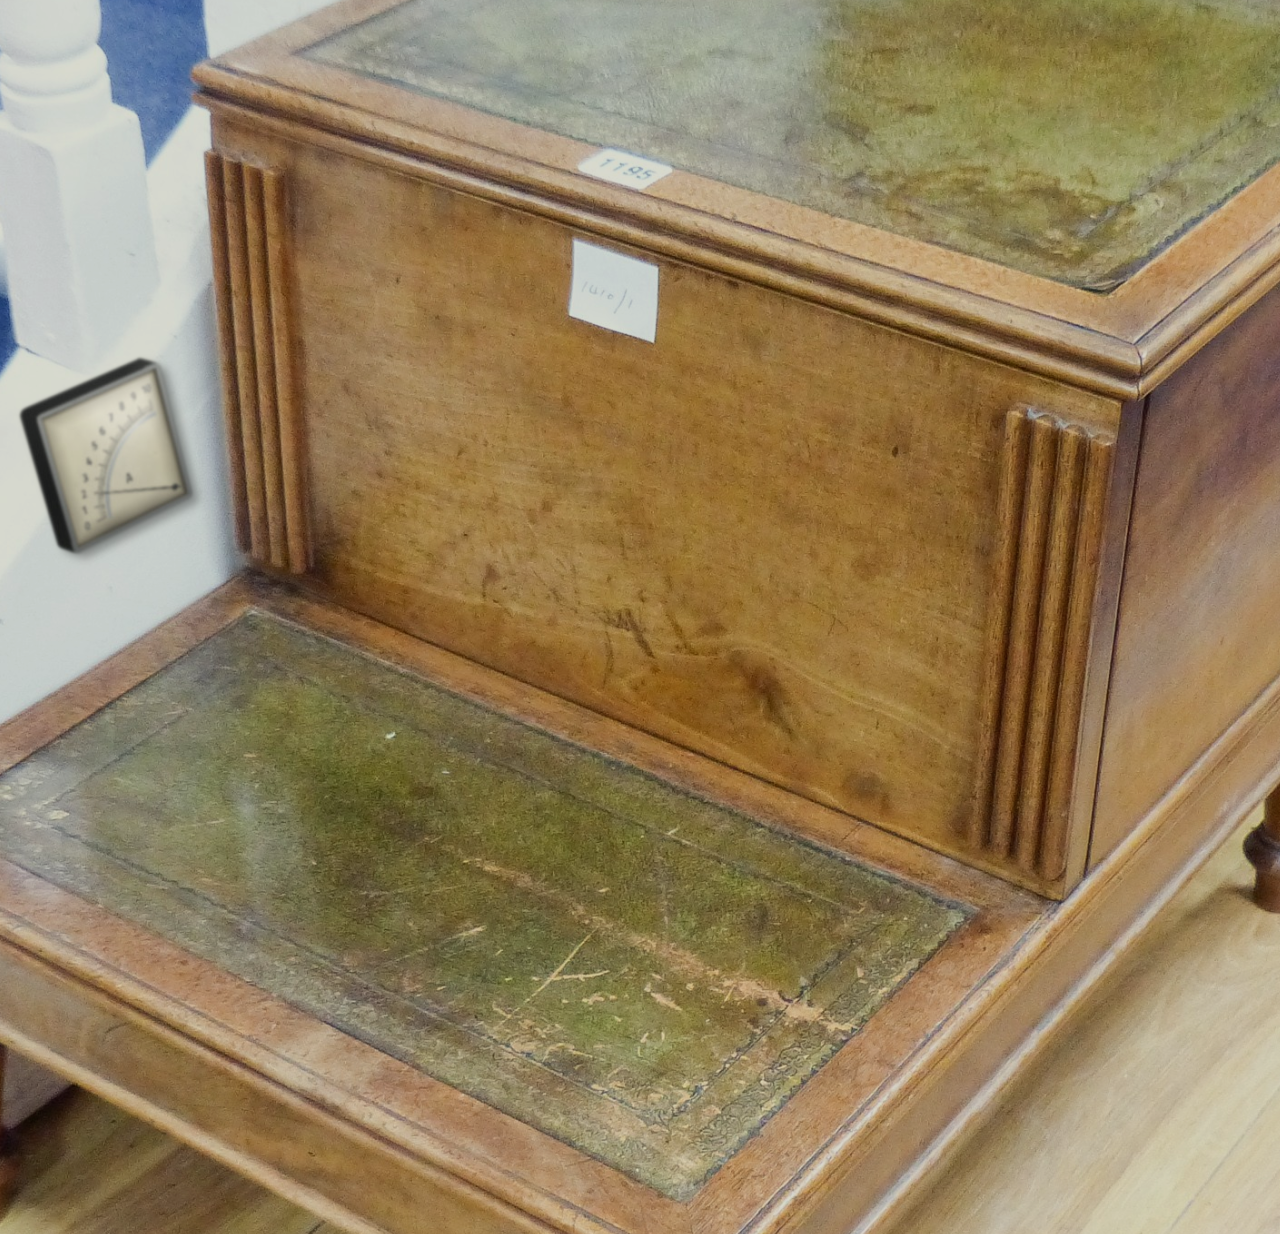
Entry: 2A
